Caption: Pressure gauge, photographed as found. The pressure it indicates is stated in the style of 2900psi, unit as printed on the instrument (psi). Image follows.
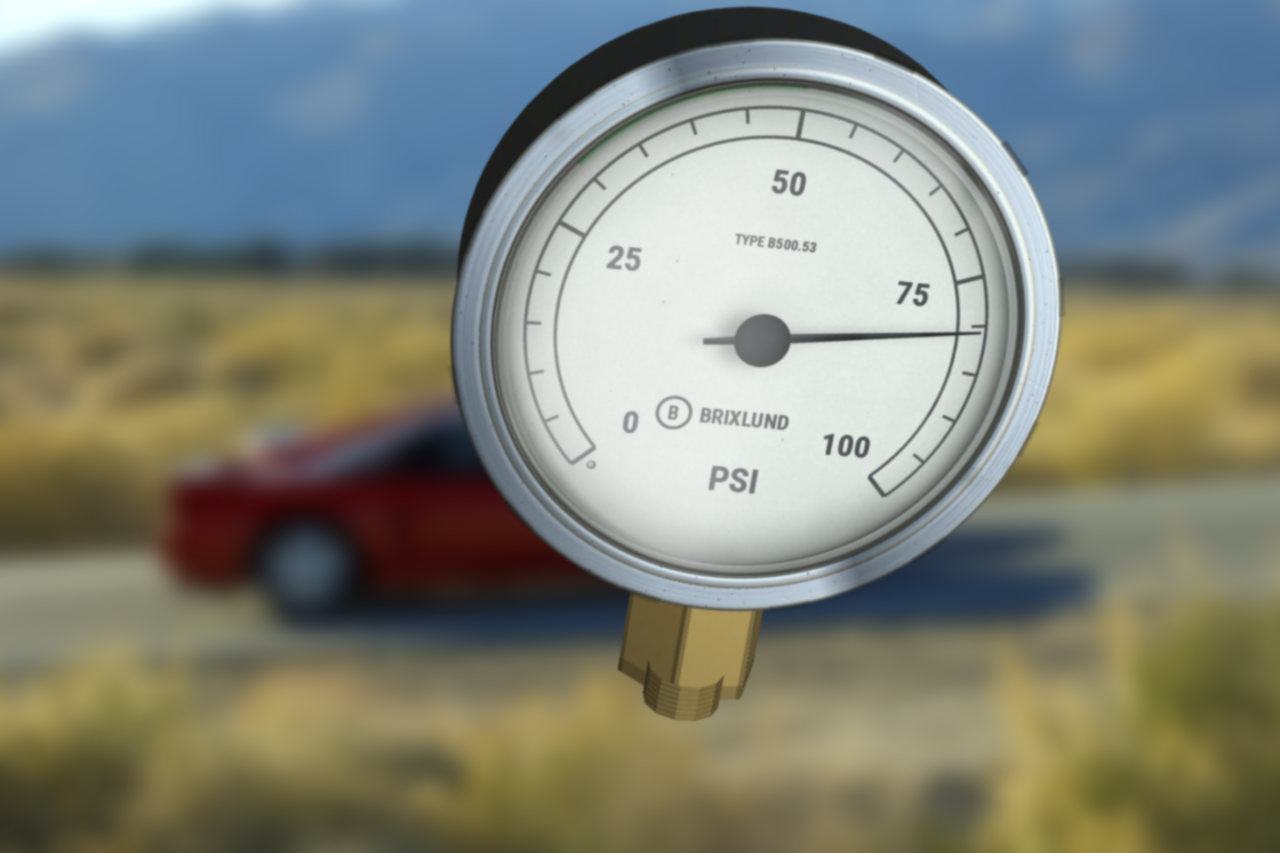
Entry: 80psi
